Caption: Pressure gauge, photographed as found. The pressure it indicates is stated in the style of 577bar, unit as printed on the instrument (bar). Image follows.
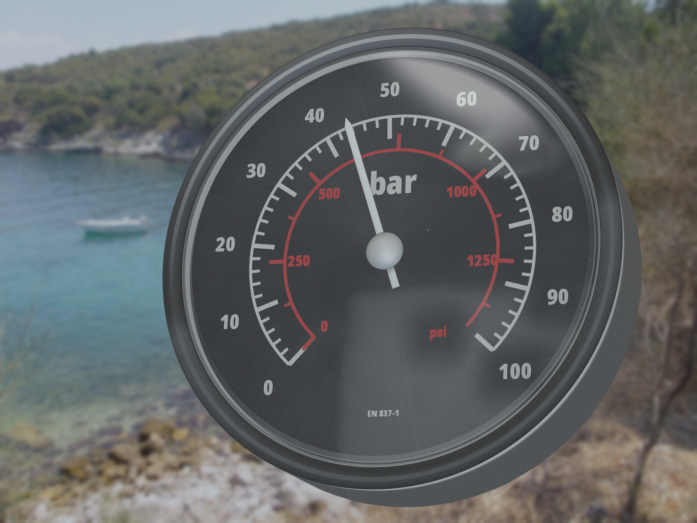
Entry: 44bar
